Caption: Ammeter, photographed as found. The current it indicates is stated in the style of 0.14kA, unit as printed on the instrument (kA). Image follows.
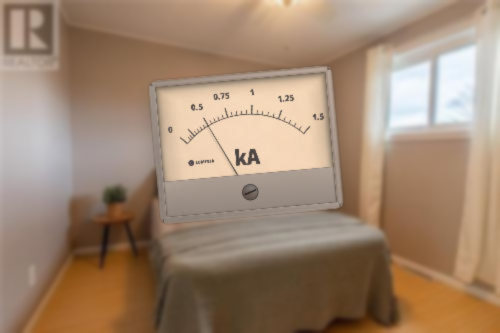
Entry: 0.5kA
